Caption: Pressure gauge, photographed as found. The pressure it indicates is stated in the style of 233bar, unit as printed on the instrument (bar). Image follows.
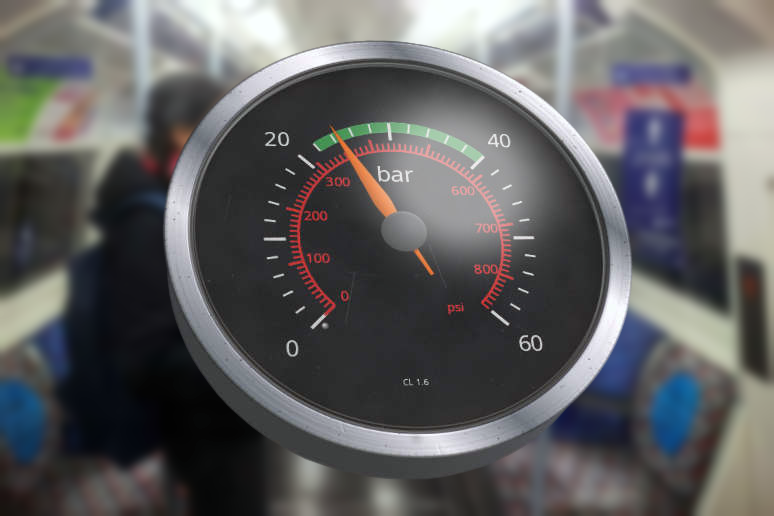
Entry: 24bar
